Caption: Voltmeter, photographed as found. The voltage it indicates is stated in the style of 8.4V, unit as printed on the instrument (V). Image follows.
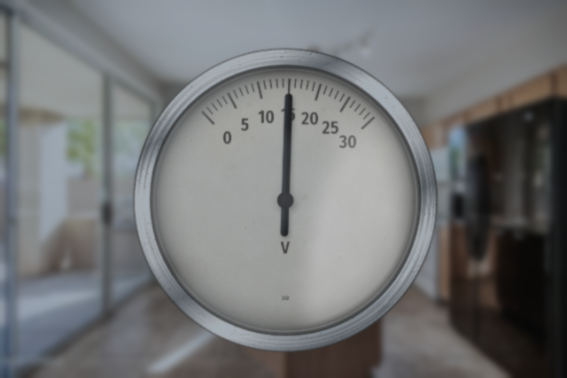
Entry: 15V
